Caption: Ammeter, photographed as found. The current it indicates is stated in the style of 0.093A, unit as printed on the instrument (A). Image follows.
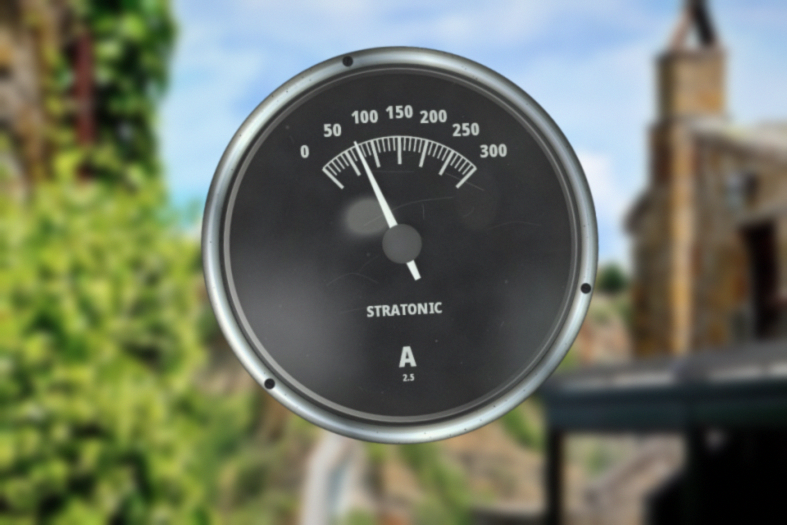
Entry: 70A
